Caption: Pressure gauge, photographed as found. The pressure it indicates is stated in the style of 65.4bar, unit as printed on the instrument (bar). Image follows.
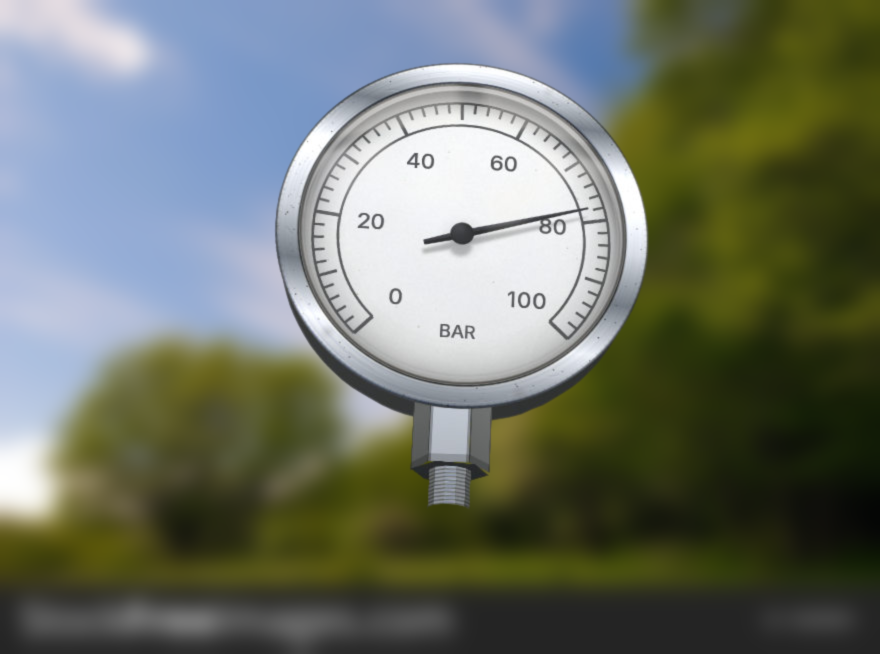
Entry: 78bar
